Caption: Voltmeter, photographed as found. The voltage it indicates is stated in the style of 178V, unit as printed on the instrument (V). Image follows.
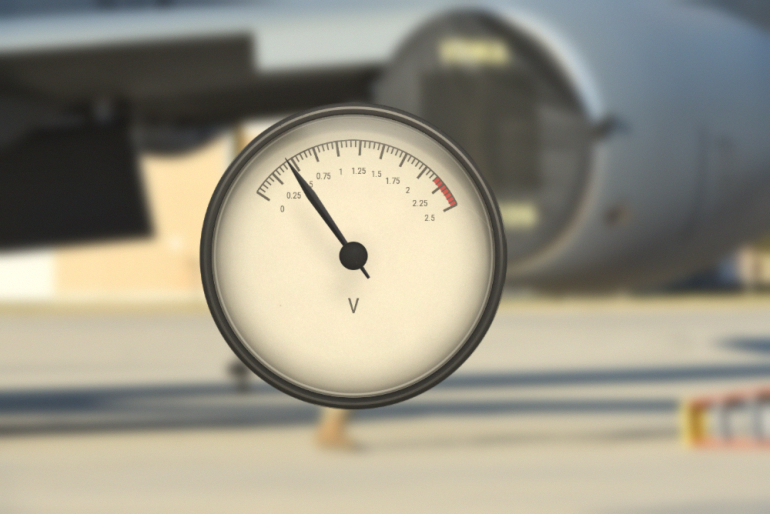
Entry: 0.45V
